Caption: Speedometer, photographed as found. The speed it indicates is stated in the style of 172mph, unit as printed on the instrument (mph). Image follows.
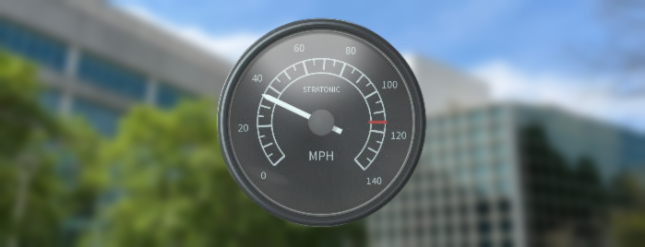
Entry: 35mph
